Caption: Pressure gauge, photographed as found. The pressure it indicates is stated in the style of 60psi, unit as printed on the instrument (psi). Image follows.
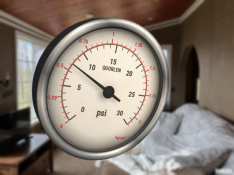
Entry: 8psi
